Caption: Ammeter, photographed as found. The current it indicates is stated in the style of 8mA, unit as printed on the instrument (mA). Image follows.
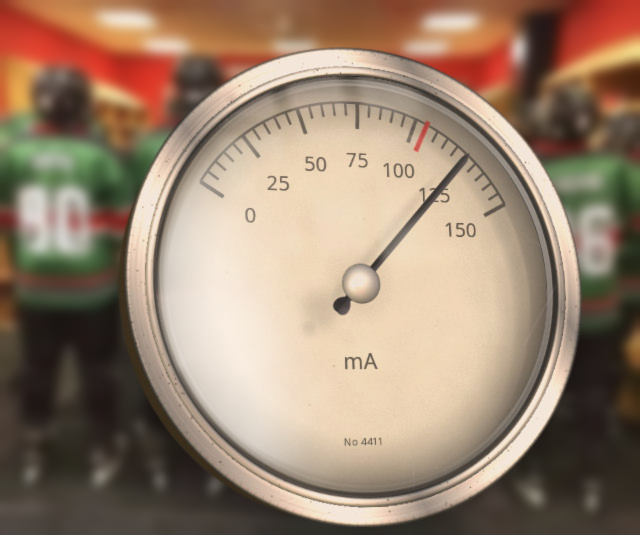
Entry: 125mA
